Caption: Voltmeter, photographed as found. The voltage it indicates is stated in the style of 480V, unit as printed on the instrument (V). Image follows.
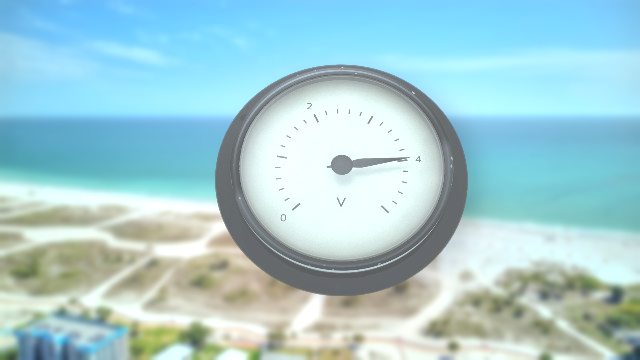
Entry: 4V
